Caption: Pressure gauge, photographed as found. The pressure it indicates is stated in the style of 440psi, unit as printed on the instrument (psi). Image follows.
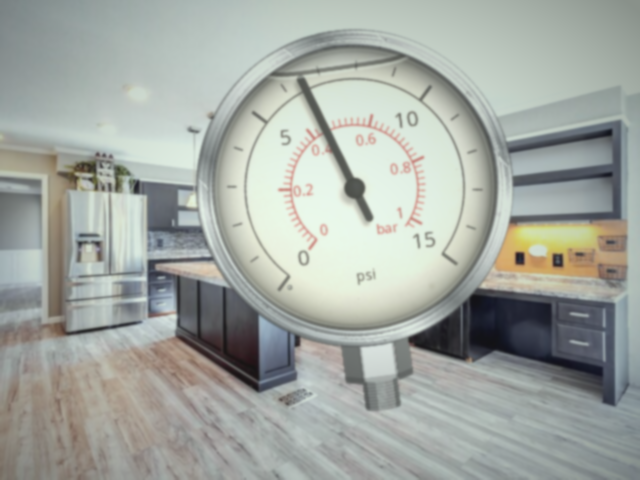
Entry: 6.5psi
